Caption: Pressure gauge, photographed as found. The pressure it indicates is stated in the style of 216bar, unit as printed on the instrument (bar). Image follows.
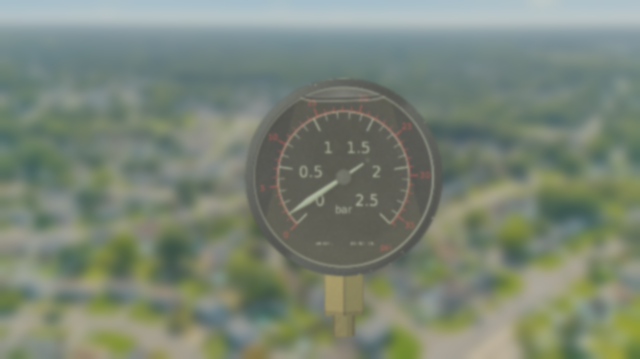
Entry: 0.1bar
